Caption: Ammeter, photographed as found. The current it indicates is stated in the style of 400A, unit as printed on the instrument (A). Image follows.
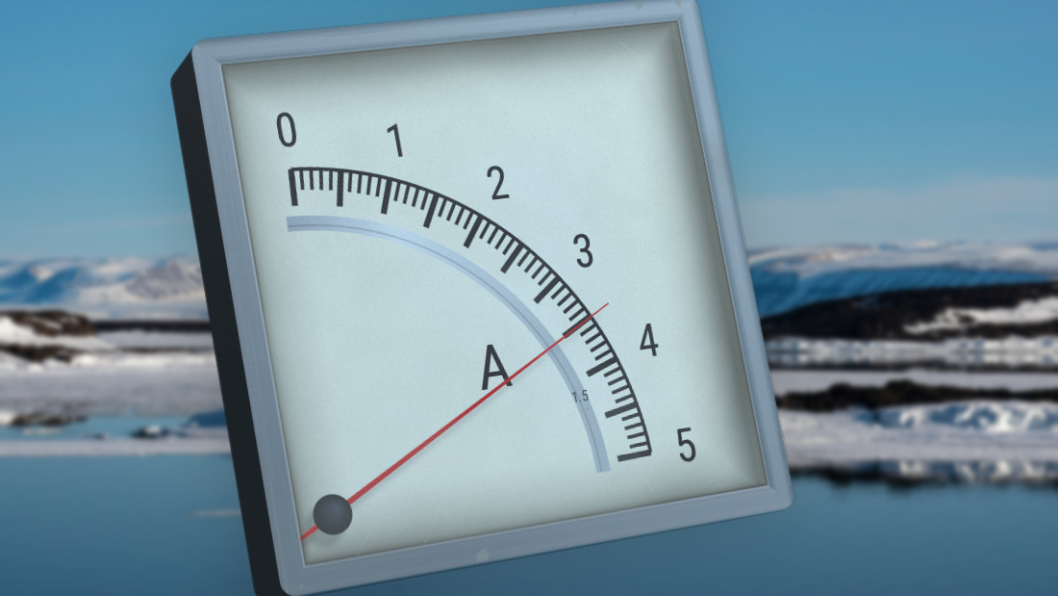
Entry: 3.5A
